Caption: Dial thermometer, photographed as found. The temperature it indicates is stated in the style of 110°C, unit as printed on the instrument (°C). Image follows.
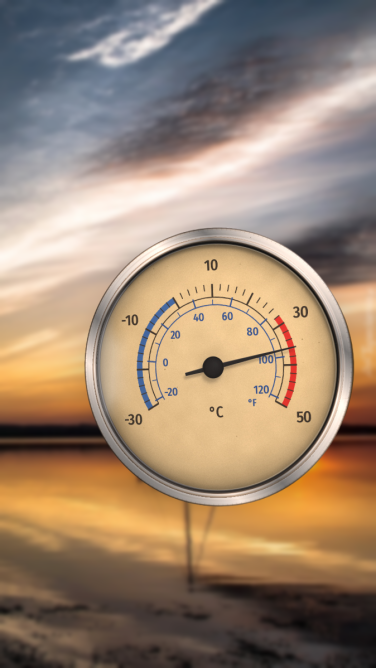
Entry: 36°C
